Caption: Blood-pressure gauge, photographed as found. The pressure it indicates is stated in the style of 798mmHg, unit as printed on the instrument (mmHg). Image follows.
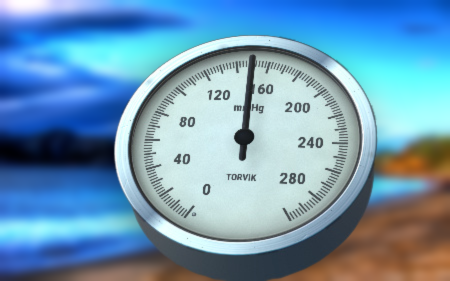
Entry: 150mmHg
